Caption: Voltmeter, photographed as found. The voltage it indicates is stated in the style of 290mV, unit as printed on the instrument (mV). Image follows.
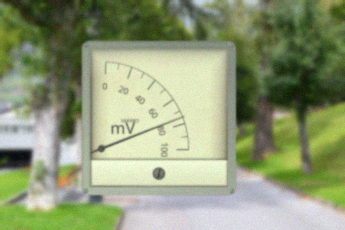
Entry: 75mV
